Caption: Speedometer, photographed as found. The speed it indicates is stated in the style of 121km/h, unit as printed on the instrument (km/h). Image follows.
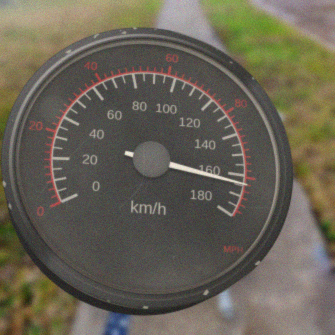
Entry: 165km/h
